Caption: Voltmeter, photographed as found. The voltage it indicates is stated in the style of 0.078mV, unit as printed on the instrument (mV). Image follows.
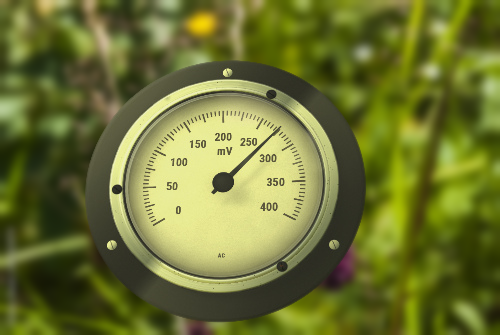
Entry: 275mV
